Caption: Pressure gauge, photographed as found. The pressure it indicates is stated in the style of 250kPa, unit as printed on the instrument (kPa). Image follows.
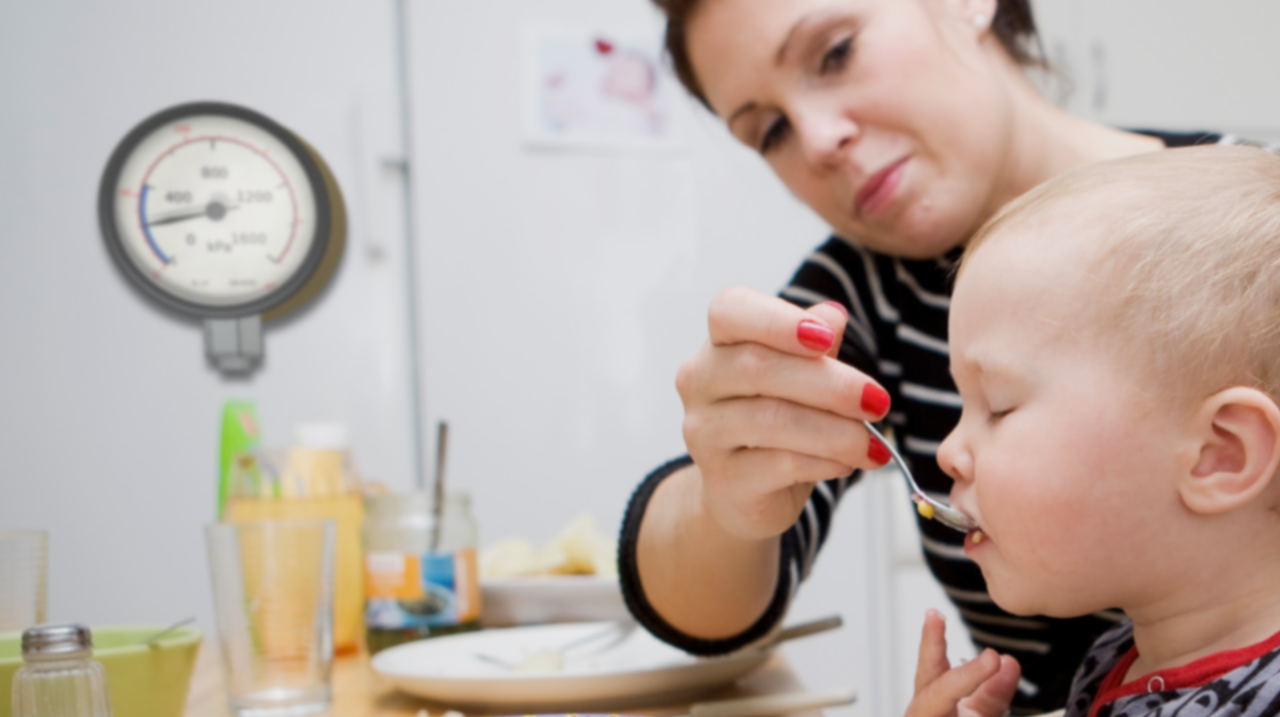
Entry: 200kPa
